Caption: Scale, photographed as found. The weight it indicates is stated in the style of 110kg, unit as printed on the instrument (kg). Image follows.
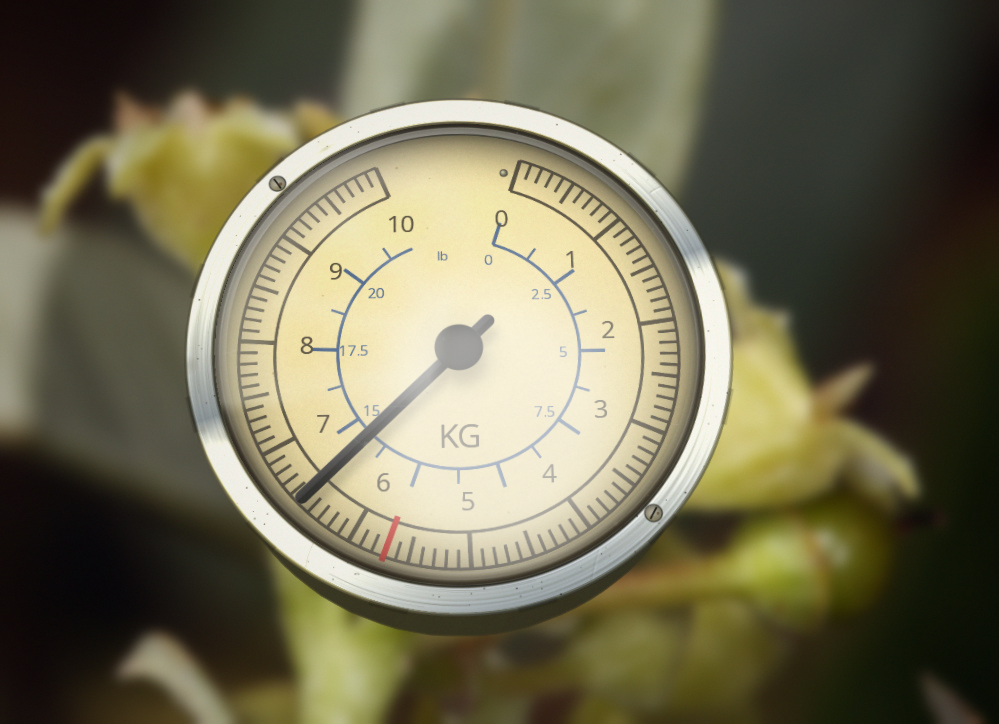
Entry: 6.5kg
